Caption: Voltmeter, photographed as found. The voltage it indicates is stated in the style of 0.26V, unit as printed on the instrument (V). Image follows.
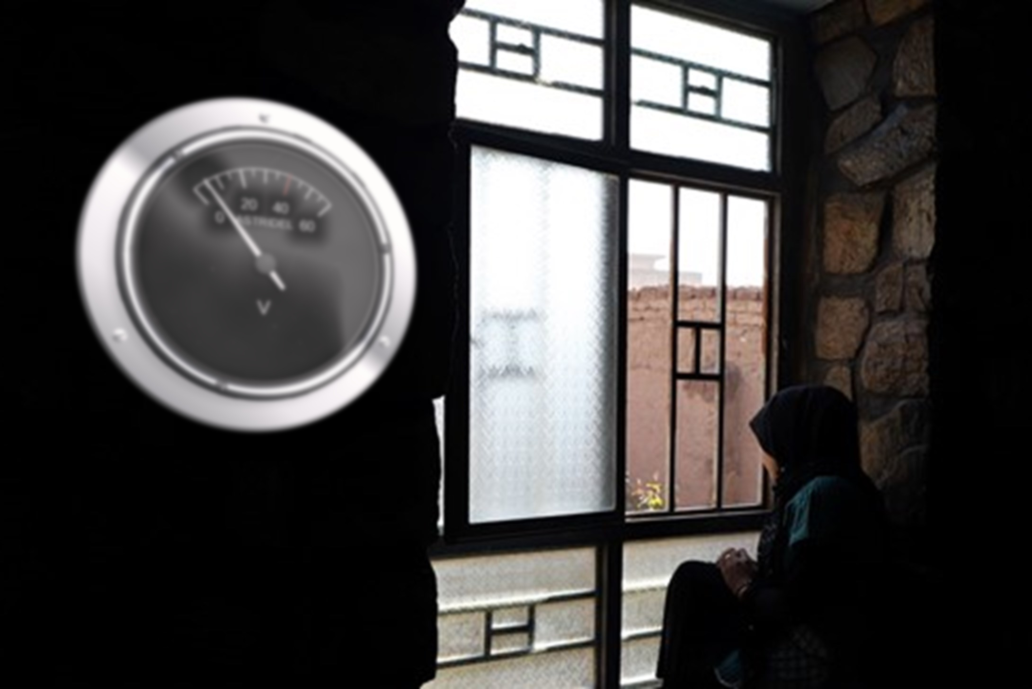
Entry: 5V
